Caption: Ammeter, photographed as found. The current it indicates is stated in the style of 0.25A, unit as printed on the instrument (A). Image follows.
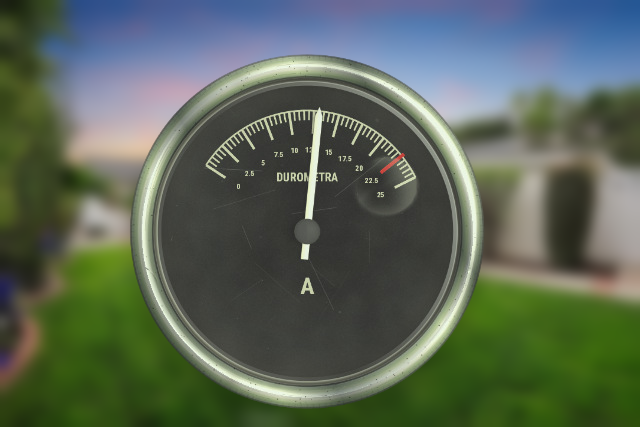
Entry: 13A
